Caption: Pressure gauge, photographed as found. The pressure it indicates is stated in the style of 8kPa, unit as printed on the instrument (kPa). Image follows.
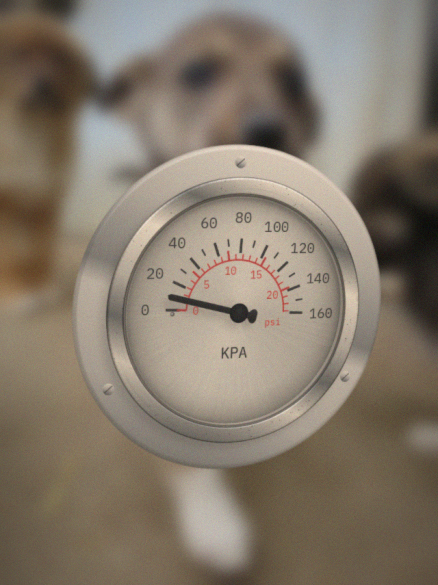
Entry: 10kPa
